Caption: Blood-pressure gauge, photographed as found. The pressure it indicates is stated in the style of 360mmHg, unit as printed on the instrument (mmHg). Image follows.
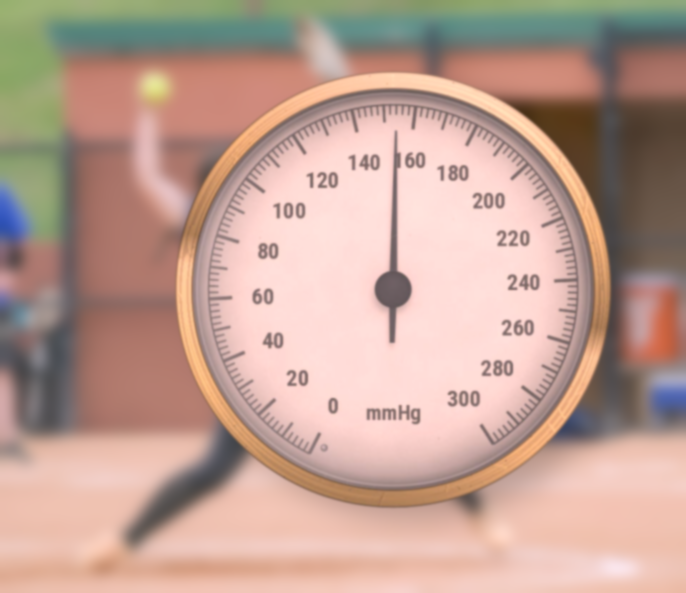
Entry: 154mmHg
